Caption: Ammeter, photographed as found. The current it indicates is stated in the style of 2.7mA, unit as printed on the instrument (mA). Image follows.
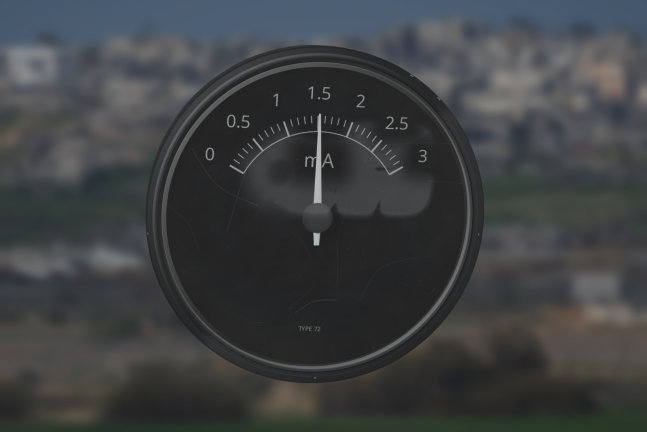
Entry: 1.5mA
